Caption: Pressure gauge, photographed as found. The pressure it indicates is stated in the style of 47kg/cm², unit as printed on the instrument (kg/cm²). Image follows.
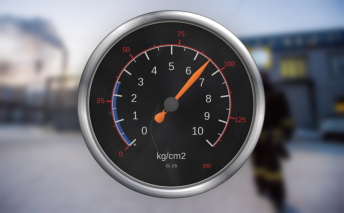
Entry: 6.5kg/cm²
